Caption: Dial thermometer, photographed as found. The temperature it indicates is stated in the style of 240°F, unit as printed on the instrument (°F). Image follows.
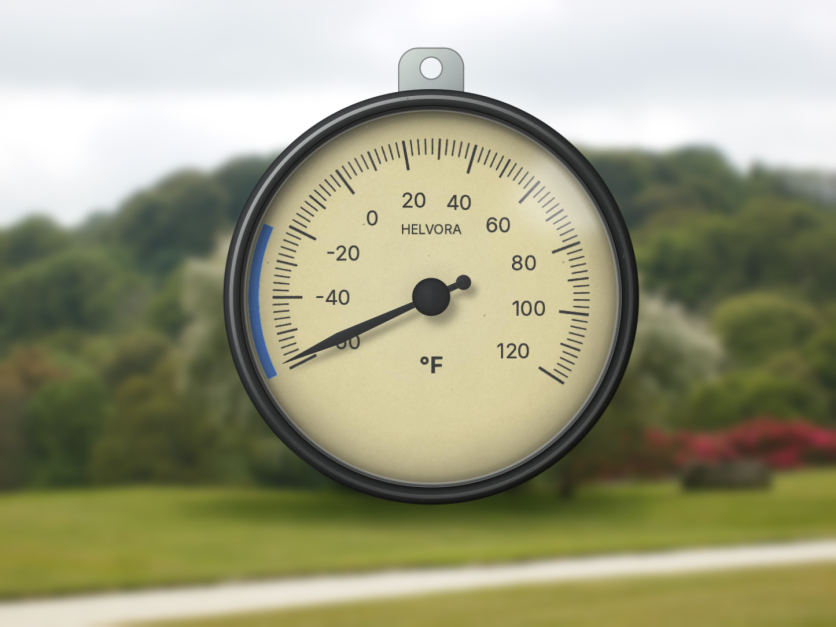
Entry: -58°F
